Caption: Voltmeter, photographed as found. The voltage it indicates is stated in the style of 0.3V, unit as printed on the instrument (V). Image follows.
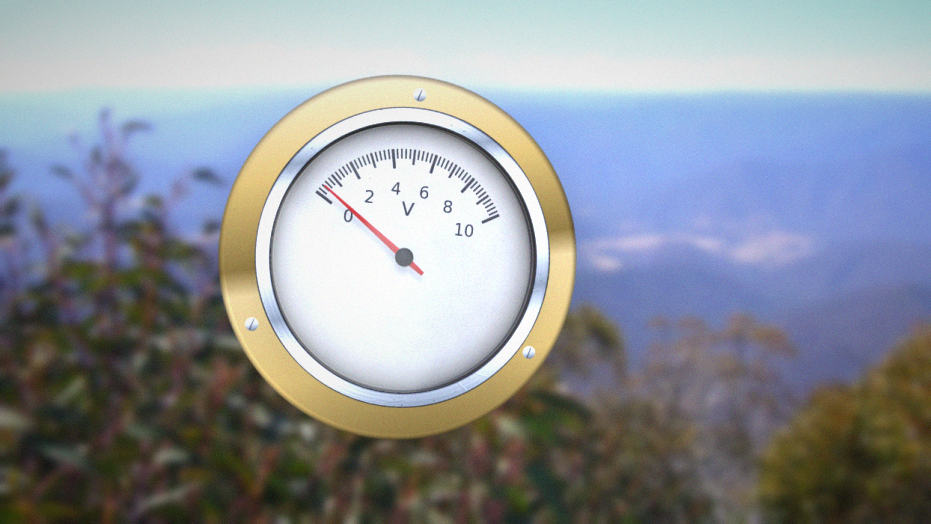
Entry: 0.4V
